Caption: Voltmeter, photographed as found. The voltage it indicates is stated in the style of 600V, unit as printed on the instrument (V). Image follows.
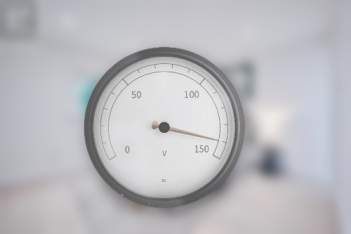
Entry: 140V
